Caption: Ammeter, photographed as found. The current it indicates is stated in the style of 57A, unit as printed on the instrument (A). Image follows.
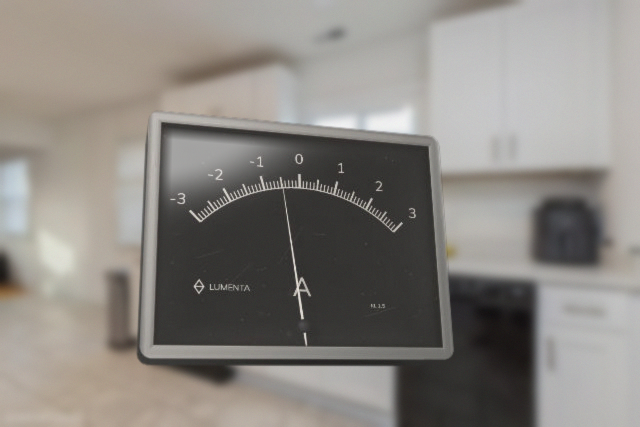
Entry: -0.5A
